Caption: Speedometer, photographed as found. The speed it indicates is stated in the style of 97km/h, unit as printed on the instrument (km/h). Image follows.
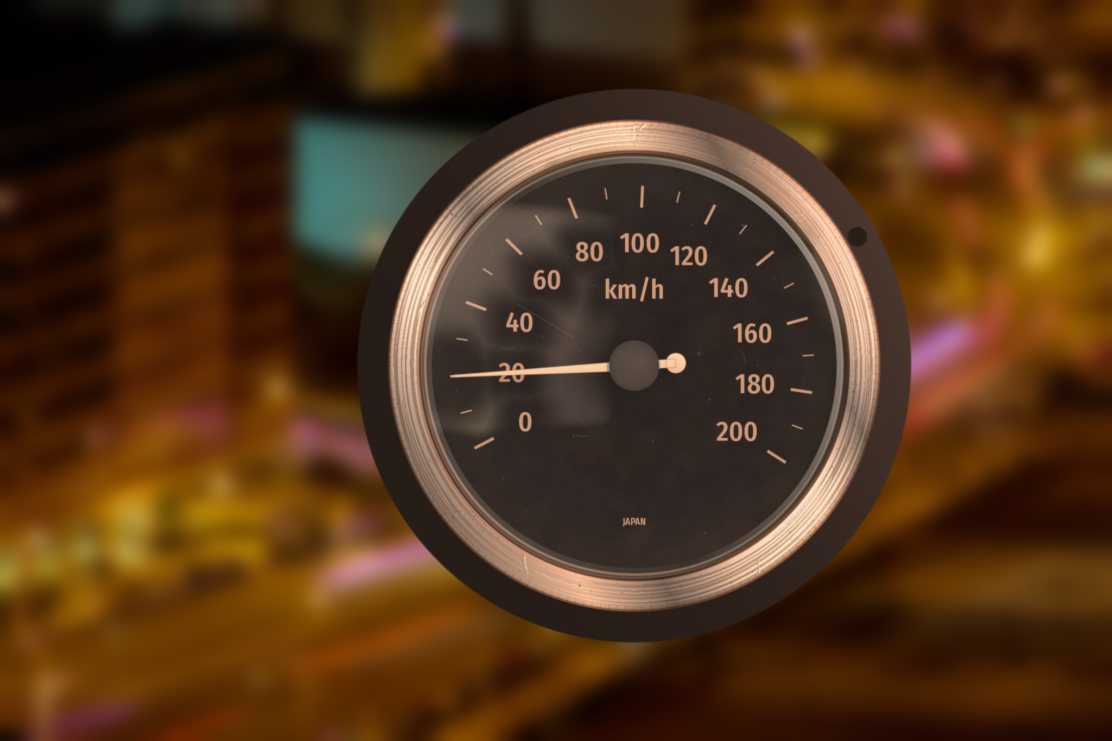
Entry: 20km/h
